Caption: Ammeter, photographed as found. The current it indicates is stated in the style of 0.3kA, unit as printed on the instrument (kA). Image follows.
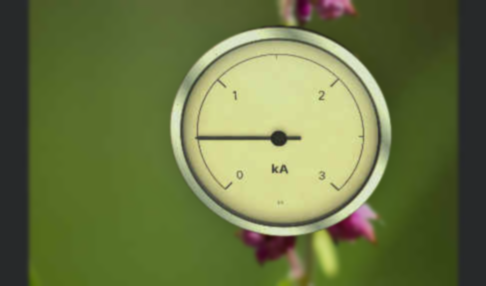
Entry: 0.5kA
